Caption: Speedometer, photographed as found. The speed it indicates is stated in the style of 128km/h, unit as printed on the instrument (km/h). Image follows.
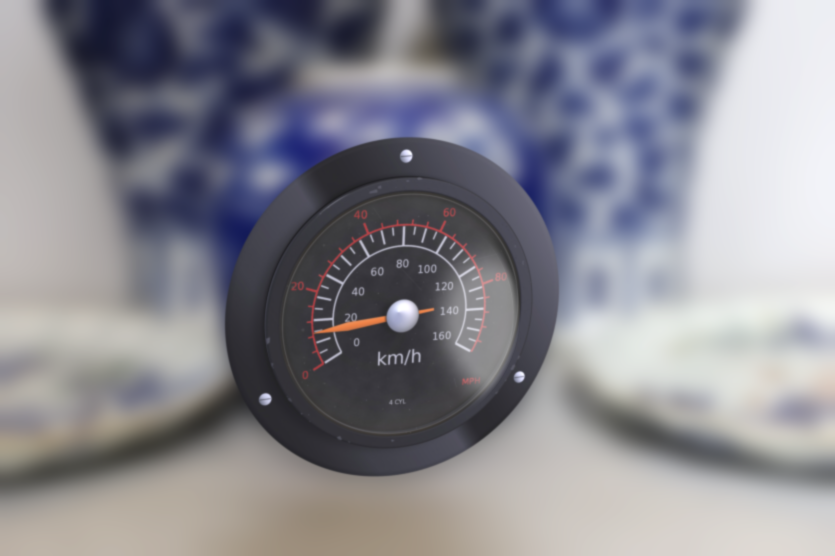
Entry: 15km/h
